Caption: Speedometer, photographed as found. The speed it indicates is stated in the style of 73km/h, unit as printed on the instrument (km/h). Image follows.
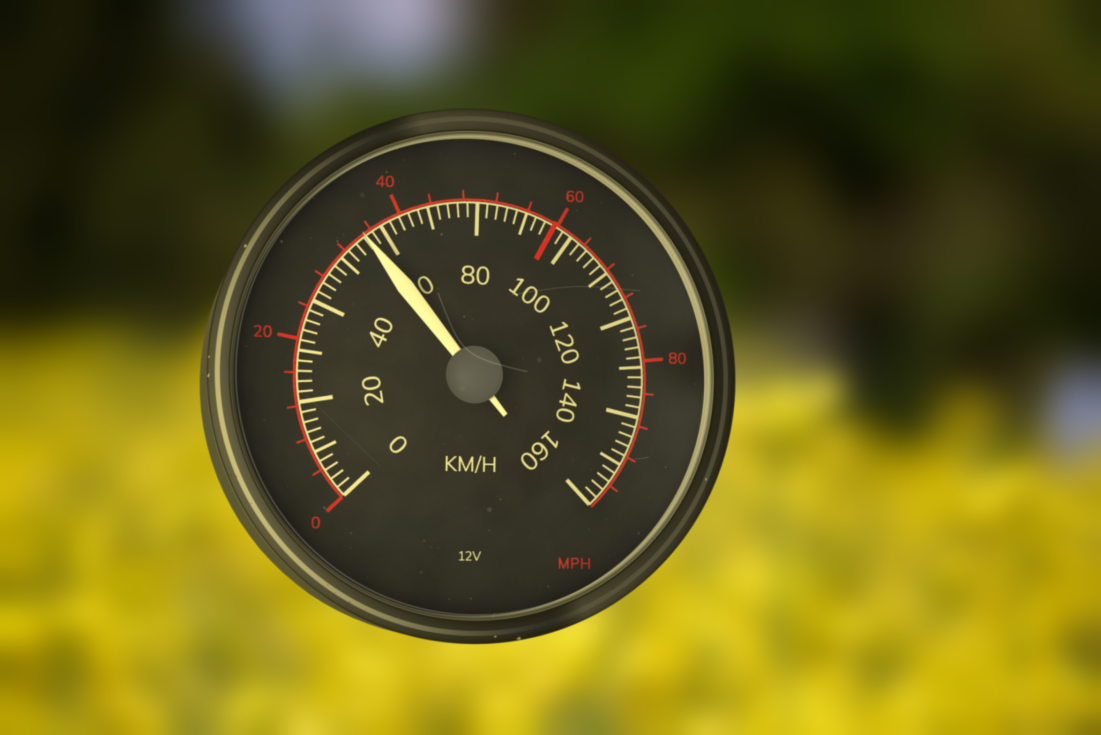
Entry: 56km/h
